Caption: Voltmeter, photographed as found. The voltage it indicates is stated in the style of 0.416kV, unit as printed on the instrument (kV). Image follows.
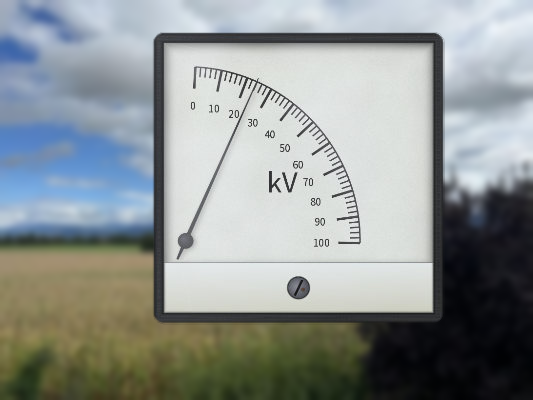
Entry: 24kV
